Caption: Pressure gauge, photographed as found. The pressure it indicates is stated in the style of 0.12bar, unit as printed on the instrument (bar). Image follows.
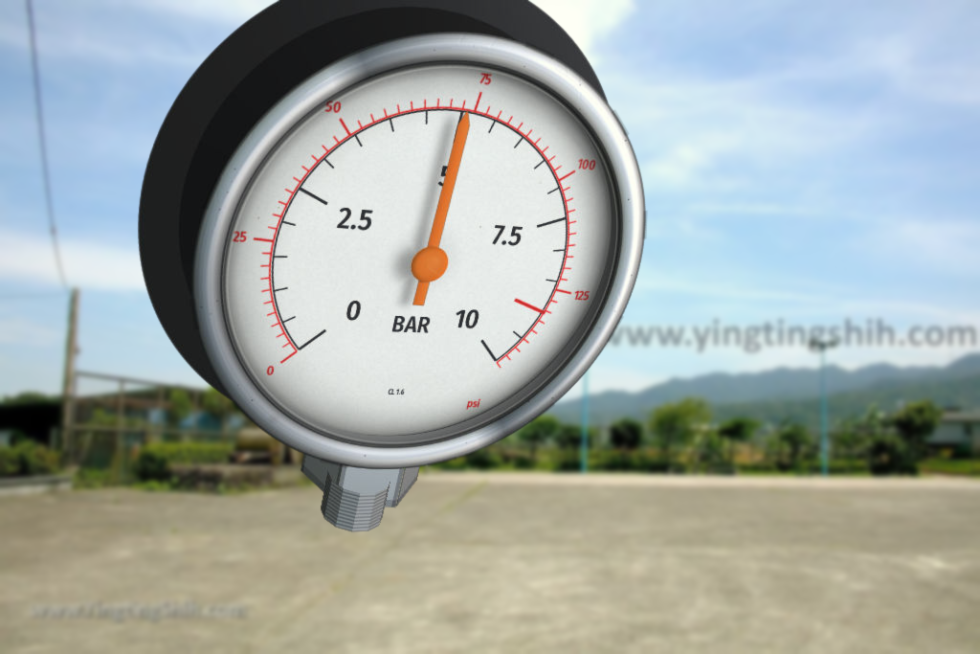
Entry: 5bar
